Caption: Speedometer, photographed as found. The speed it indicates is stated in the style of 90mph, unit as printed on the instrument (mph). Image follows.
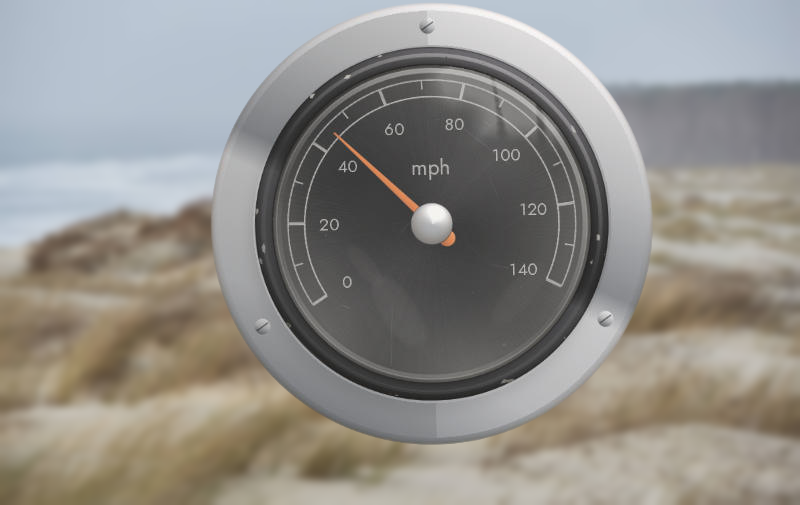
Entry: 45mph
